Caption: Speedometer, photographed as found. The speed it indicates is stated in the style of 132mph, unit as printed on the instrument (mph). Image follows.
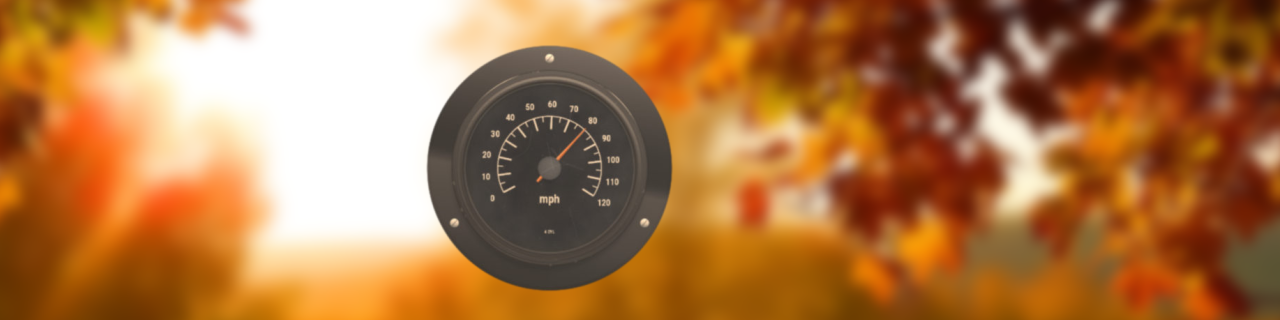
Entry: 80mph
